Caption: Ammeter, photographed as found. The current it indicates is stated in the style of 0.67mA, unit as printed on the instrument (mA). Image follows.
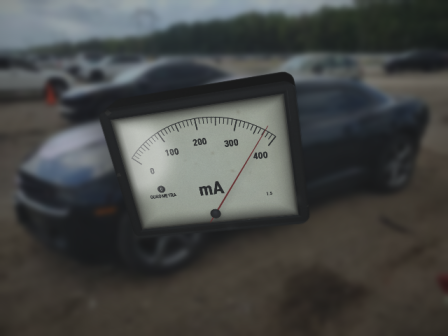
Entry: 370mA
